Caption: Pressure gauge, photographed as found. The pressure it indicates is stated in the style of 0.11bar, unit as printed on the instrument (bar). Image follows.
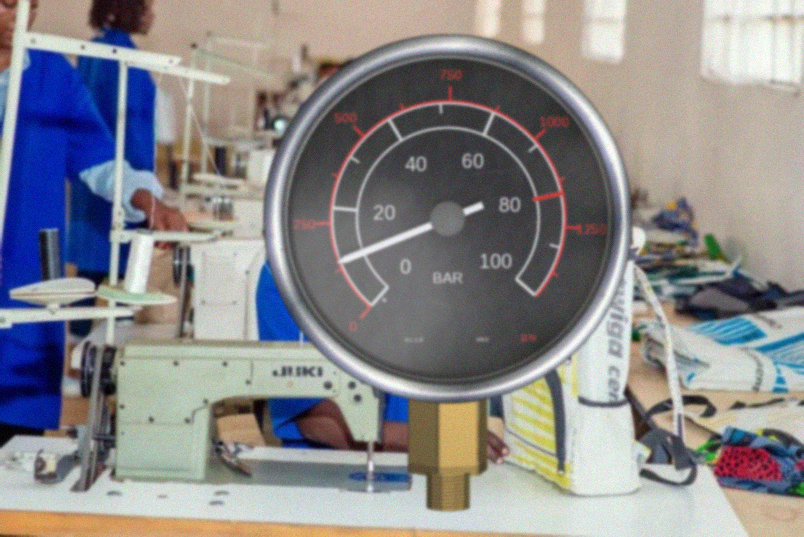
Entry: 10bar
